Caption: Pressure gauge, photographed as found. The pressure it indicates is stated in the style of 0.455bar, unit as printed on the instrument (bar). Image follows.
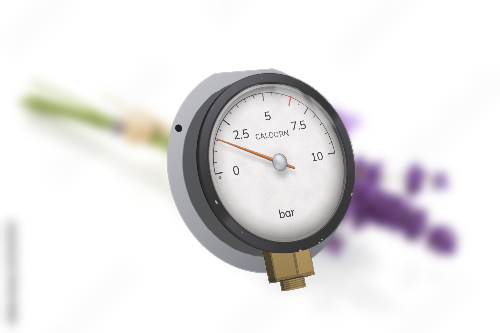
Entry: 1.5bar
